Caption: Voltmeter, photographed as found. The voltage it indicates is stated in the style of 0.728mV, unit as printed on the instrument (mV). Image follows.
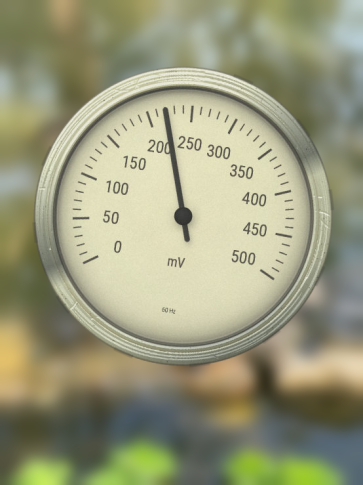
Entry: 220mV
